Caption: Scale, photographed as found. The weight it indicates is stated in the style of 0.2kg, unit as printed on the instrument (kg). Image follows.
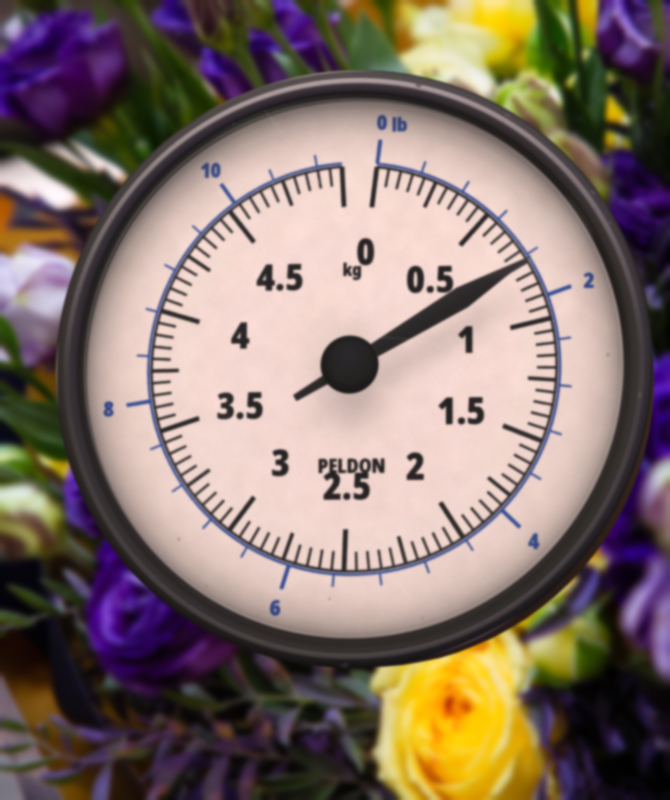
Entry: 0.75kg
